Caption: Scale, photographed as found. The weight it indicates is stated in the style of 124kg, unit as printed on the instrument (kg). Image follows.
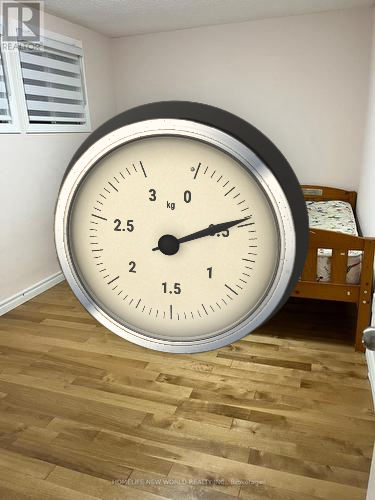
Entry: 0.45kg
